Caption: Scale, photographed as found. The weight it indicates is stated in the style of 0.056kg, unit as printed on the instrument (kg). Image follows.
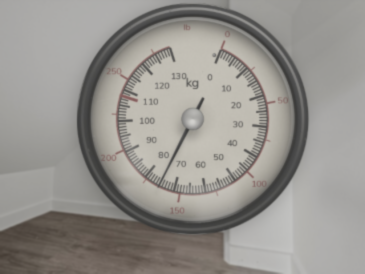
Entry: 75kg
